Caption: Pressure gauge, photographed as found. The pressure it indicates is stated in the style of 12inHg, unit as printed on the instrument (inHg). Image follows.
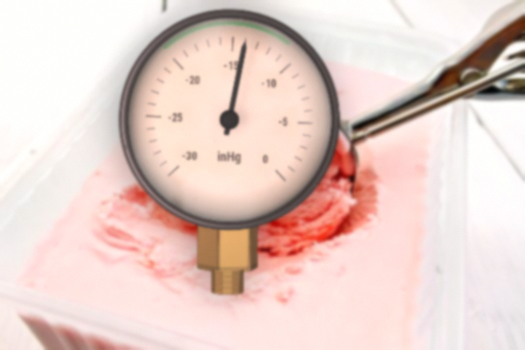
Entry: -14inHg
